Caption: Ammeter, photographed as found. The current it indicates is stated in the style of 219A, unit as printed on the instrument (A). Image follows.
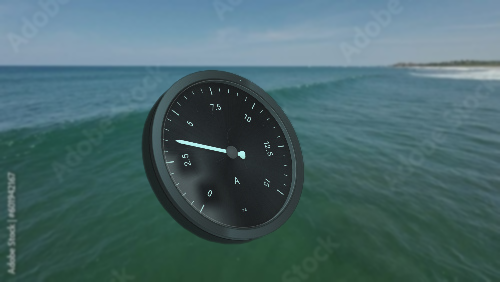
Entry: 3.5A
